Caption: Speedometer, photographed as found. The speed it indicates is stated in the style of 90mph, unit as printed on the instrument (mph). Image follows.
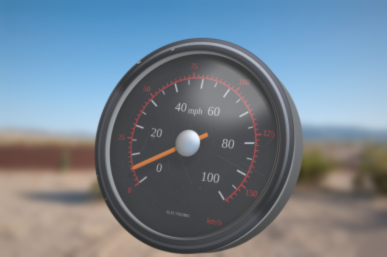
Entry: 5mph
